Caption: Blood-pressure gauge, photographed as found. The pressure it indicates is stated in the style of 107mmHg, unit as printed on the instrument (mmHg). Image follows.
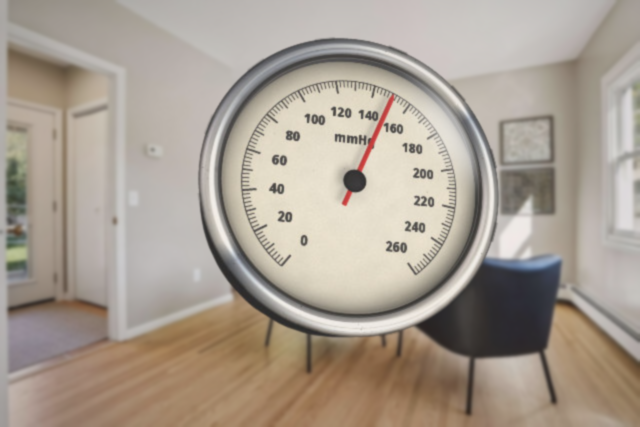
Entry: 150mmHg
